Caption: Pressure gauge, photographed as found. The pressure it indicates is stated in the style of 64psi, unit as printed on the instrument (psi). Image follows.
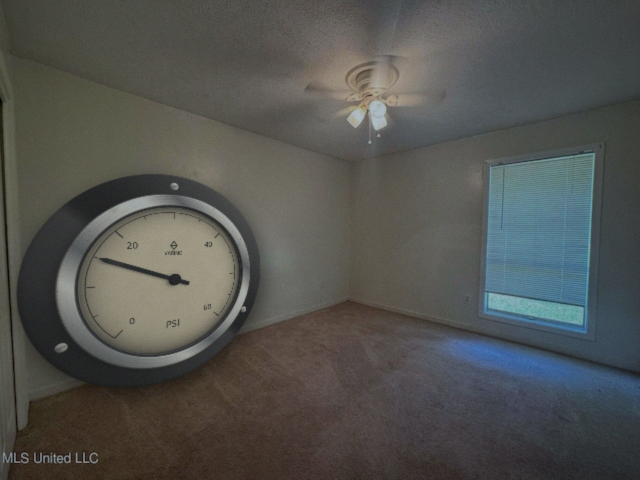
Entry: 15psi
